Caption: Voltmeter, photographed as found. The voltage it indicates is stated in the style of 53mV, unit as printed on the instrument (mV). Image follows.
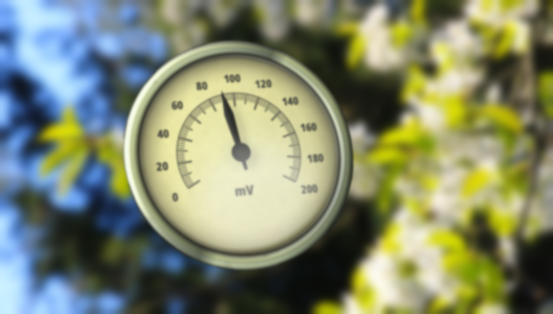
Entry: 90mV
